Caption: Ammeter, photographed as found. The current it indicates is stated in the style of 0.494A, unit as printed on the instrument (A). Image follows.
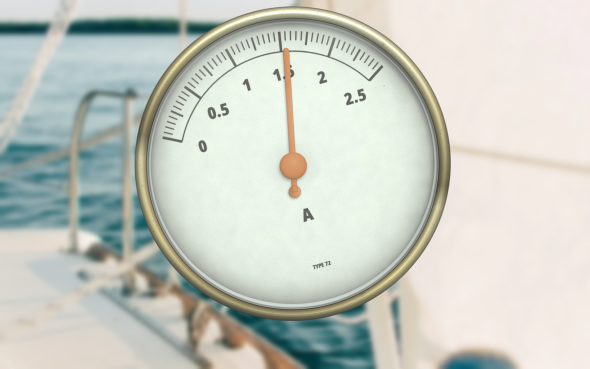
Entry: 1.55A
